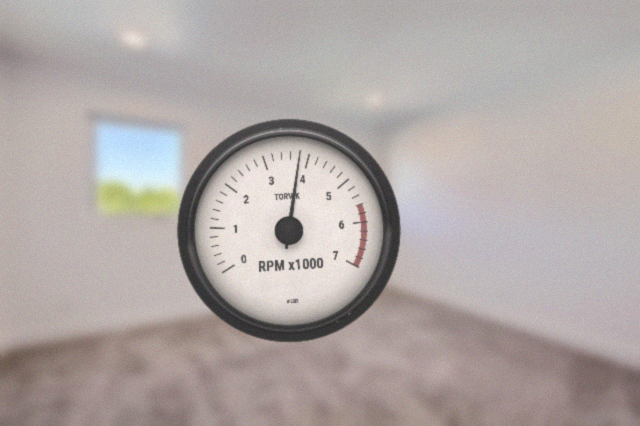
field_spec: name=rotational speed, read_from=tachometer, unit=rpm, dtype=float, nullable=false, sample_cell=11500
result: 3800
